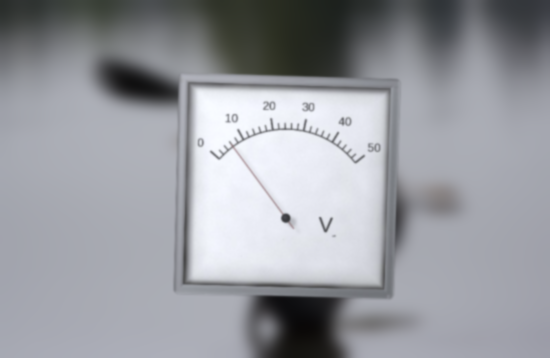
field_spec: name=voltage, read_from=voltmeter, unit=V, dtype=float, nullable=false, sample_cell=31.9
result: 6
